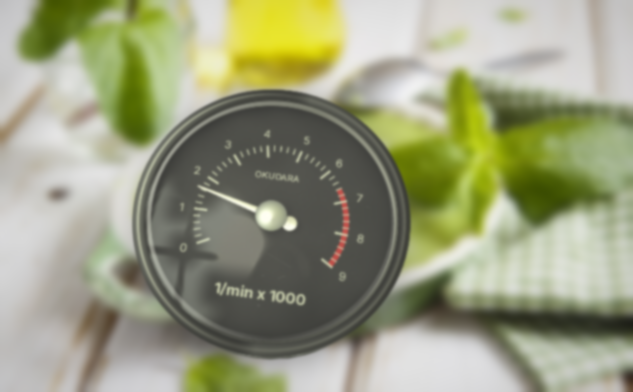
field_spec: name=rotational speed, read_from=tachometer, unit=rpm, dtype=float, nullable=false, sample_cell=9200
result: 1600
